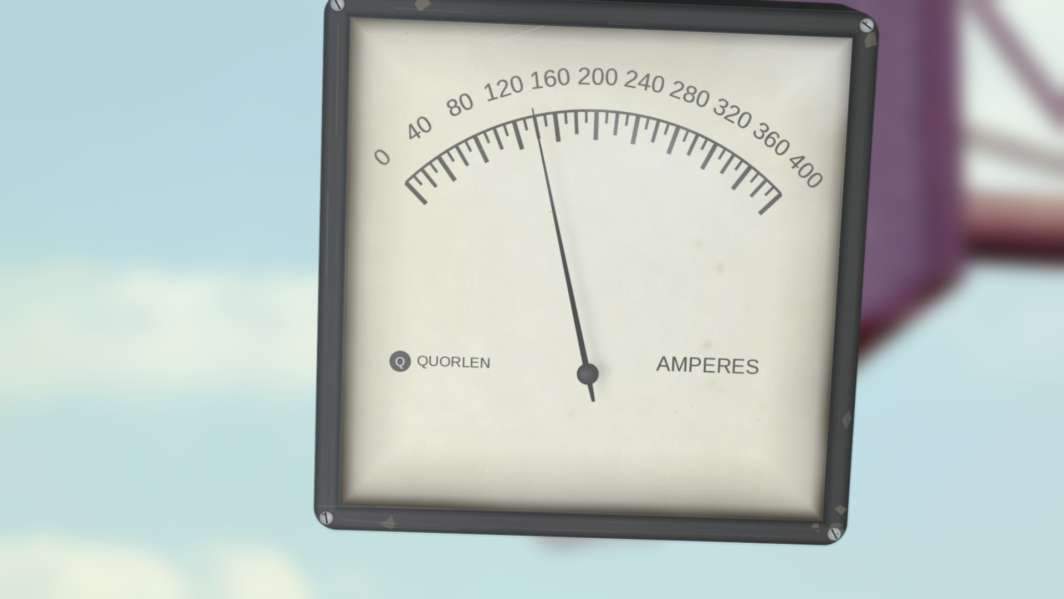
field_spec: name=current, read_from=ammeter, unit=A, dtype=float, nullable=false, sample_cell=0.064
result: 140
